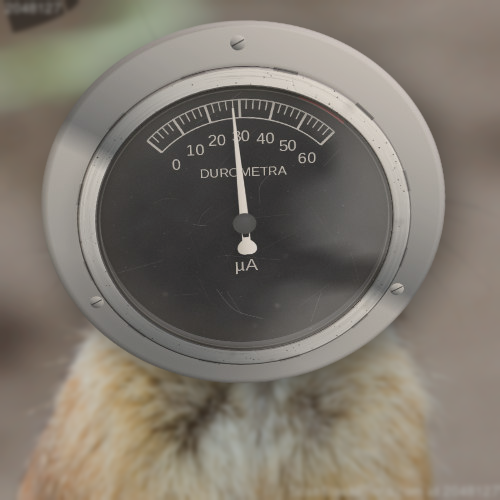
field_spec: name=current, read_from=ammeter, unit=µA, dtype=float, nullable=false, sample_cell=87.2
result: 28
